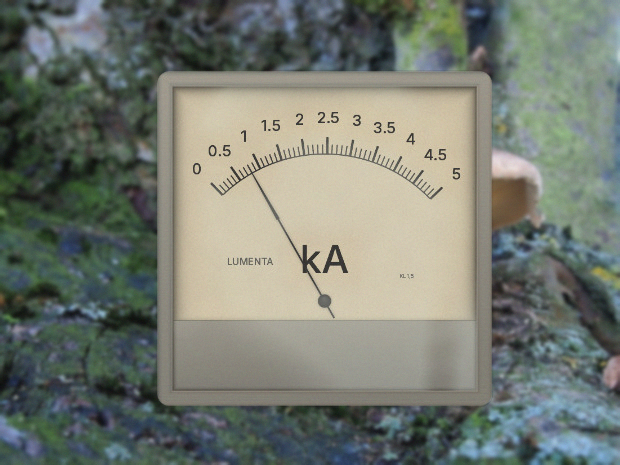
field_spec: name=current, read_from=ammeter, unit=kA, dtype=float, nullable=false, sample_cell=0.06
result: 0.8
